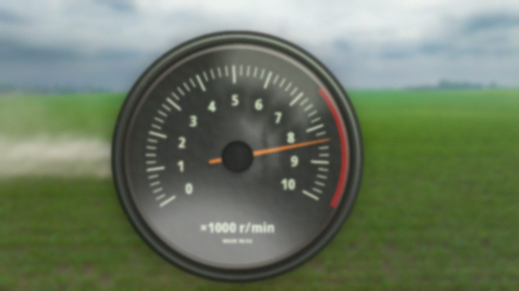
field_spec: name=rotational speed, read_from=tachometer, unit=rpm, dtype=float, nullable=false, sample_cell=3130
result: 8400
